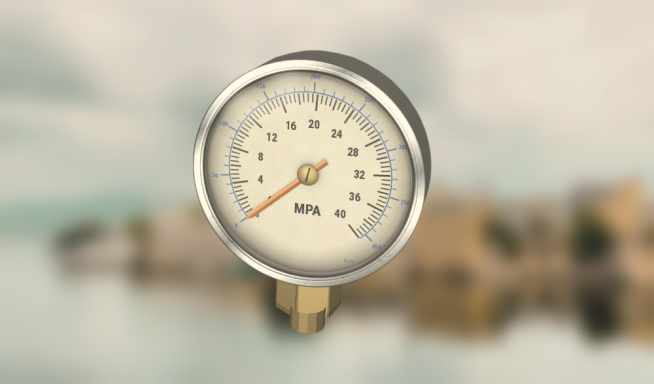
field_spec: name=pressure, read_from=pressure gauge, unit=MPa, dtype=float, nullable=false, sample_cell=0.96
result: 0
